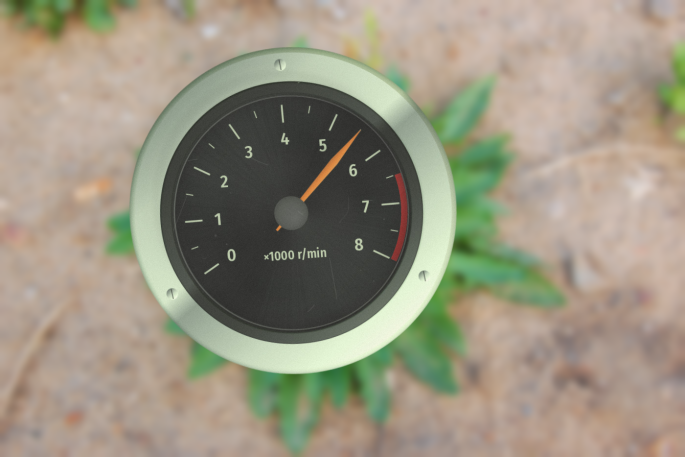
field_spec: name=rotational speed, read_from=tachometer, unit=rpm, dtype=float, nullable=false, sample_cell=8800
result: 5500
